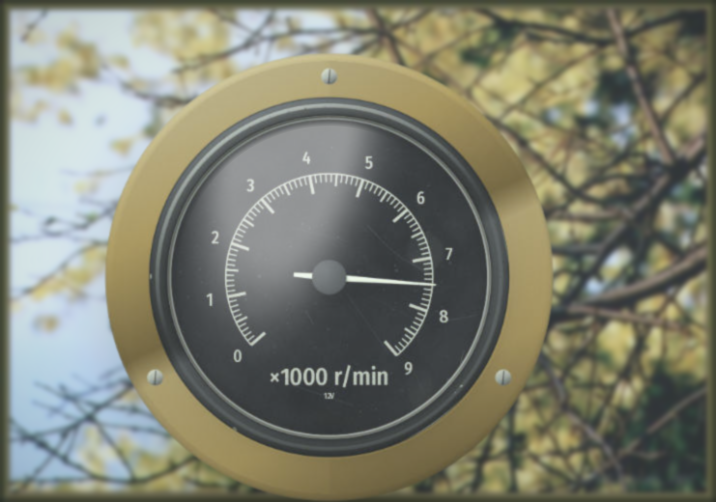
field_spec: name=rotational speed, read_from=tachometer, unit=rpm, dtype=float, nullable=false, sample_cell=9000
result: 7500
